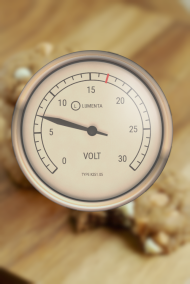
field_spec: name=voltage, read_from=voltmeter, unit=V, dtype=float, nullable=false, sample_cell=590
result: 7
